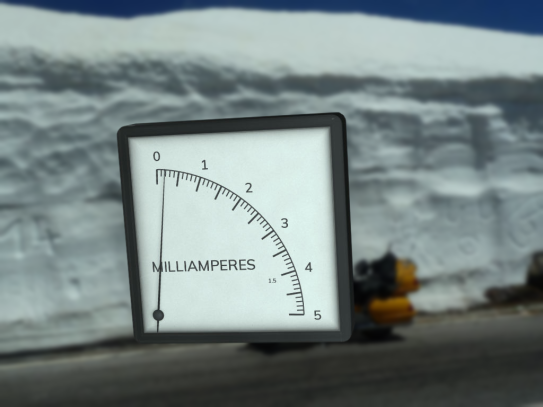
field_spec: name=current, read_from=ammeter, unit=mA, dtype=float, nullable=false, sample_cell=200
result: 0.2
